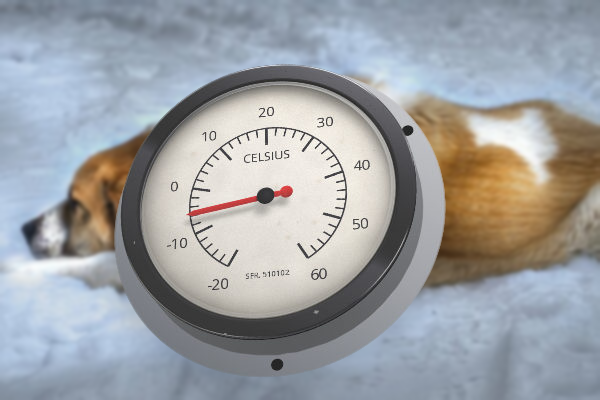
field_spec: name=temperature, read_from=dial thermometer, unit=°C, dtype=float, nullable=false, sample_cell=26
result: -6
